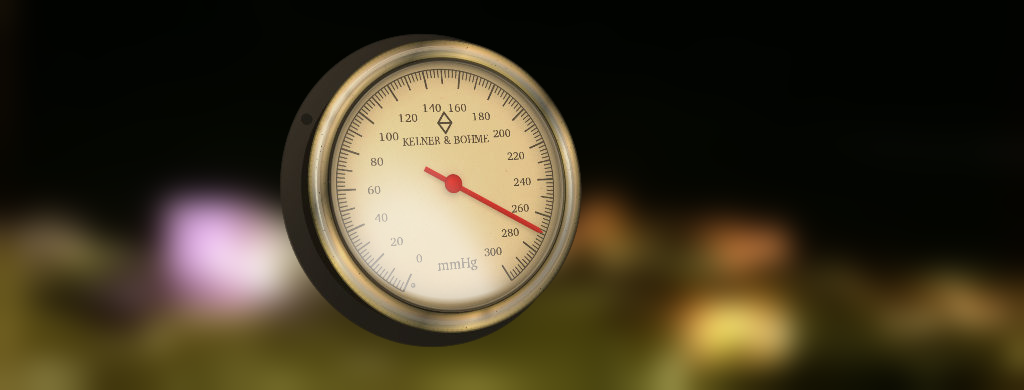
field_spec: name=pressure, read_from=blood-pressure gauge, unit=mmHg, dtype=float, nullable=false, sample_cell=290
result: 270
